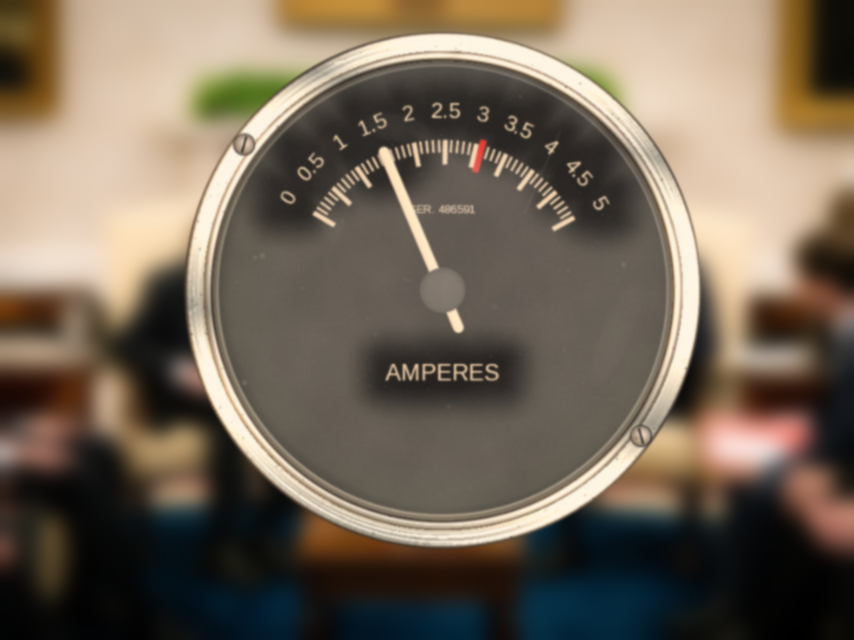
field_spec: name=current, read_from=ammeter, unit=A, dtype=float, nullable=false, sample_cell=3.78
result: 1.5
